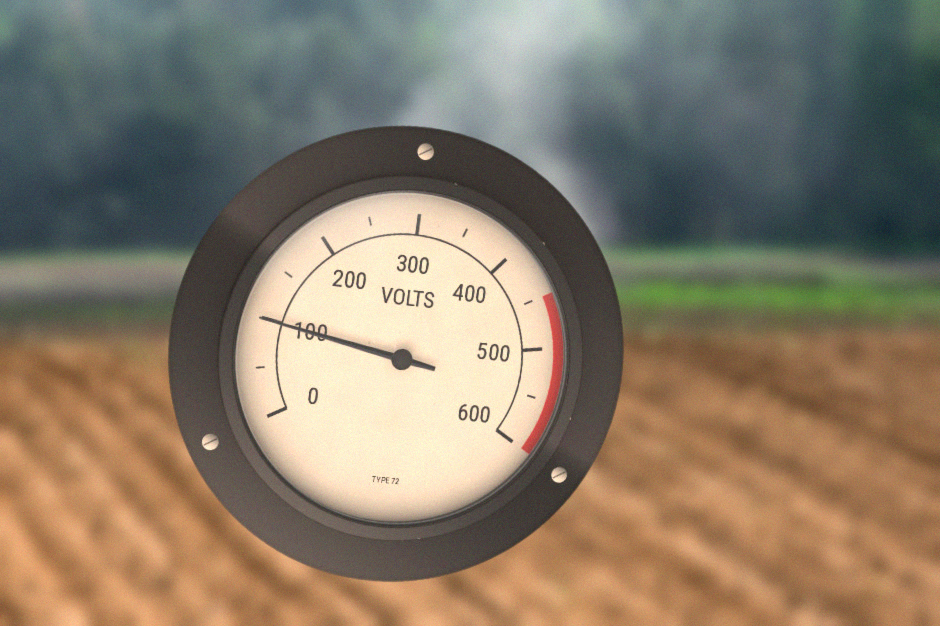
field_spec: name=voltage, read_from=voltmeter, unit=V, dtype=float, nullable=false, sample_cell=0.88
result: 100
